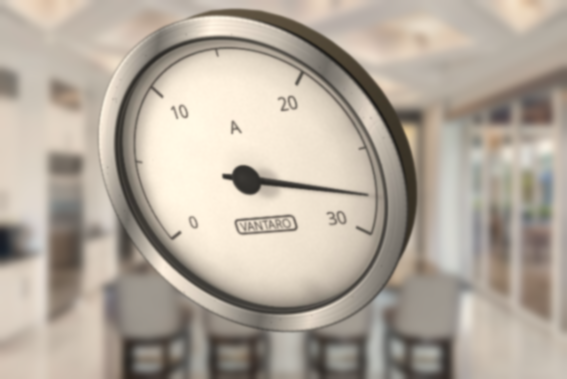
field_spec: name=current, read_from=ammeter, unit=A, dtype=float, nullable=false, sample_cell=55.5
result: 27.5
